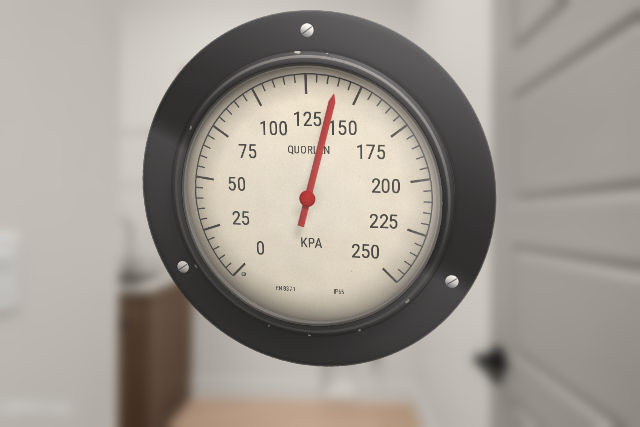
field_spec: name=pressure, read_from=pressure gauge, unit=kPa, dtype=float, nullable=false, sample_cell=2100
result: 140
